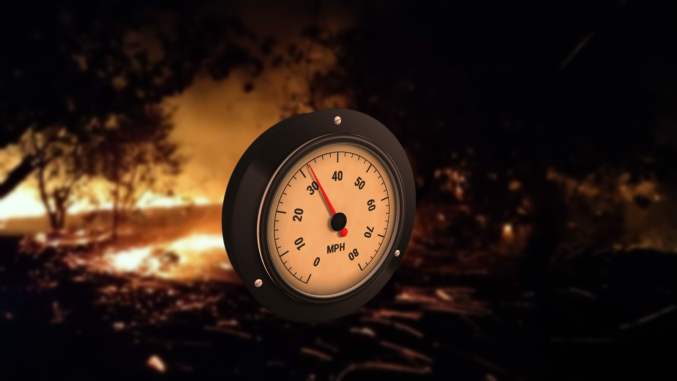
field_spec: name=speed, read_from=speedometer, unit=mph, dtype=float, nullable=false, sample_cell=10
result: 32
